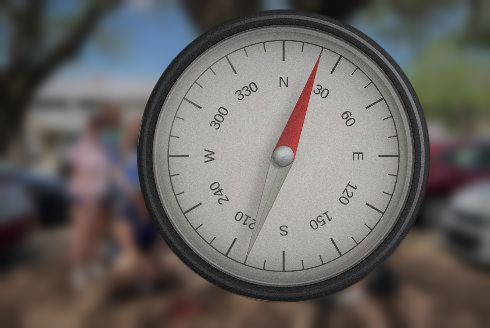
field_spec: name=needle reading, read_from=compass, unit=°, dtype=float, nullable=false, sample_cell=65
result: 20
